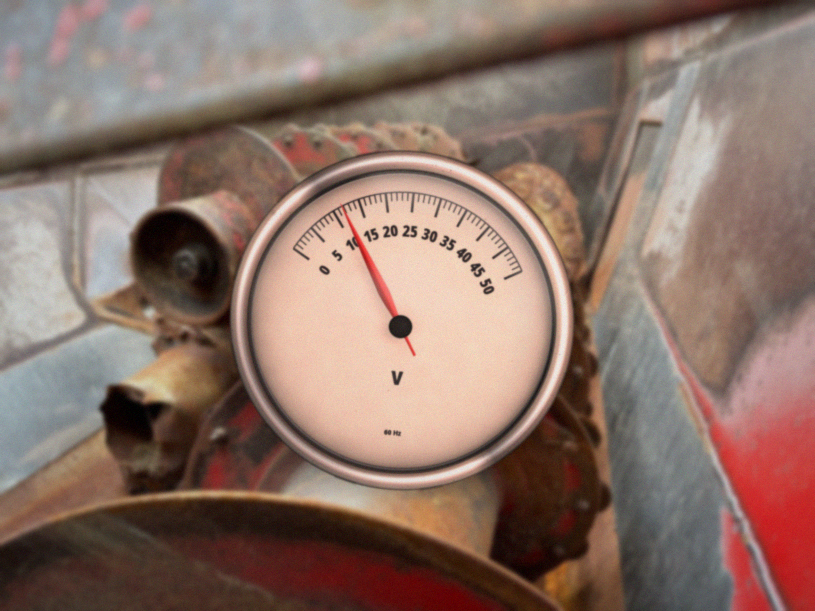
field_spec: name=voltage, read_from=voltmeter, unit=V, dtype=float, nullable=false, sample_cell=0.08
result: 12
